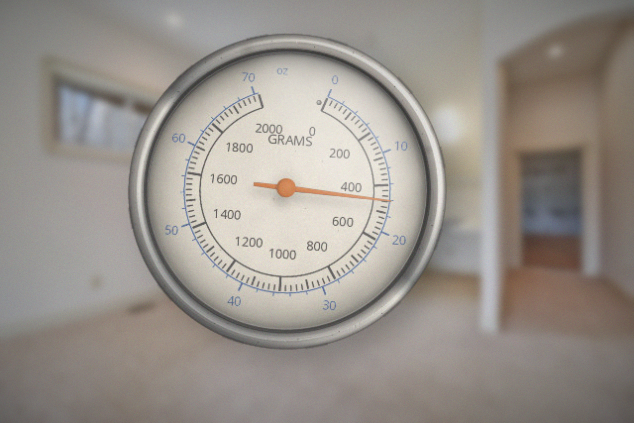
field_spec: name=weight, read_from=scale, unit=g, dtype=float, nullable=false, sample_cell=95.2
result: 460
